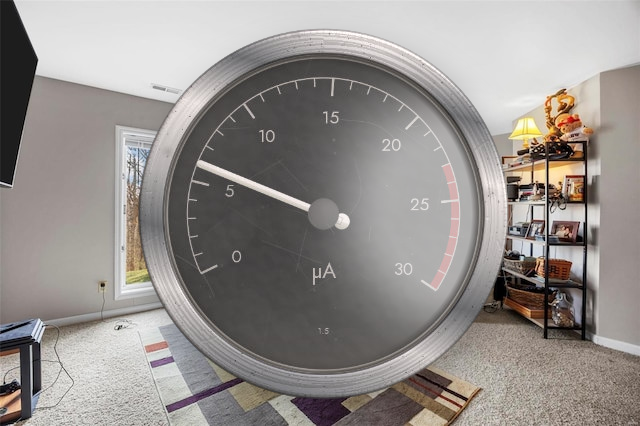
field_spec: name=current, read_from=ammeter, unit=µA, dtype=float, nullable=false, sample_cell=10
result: 6
